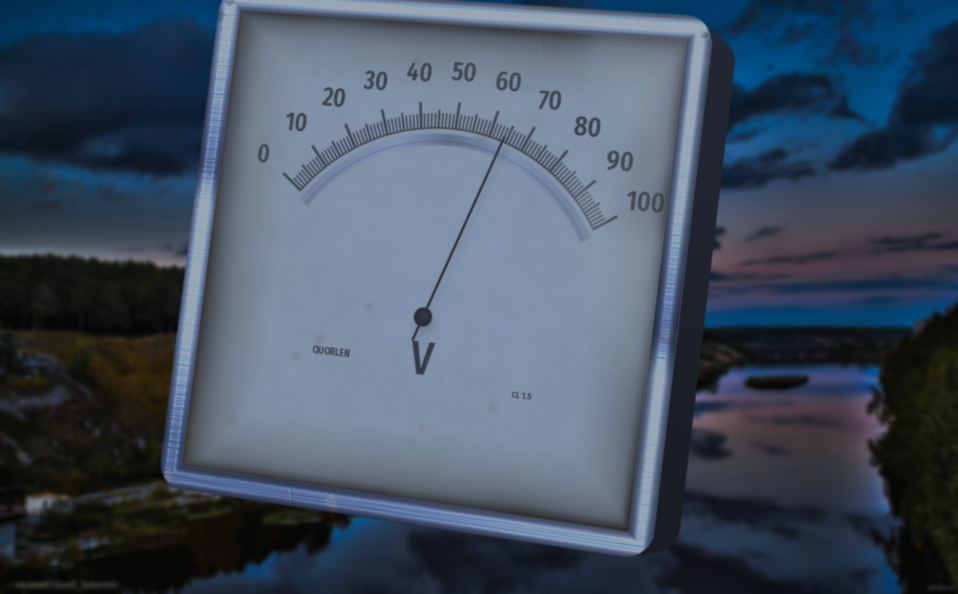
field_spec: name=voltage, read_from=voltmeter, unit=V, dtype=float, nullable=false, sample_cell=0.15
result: 65
